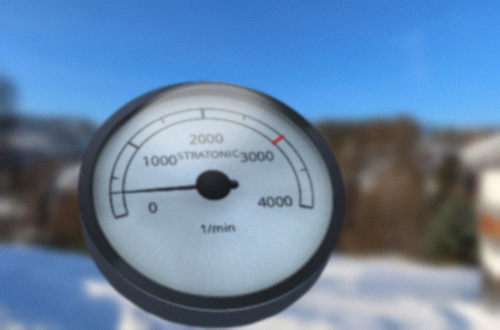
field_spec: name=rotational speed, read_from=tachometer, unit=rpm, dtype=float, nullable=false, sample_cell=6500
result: 250
